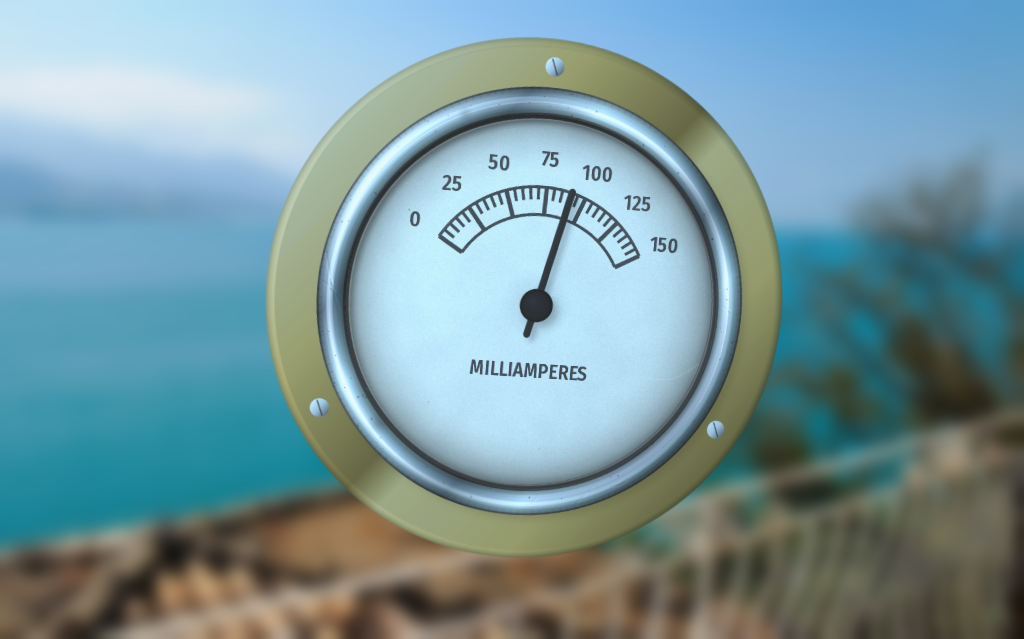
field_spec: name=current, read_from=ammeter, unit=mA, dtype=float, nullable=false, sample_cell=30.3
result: 90
